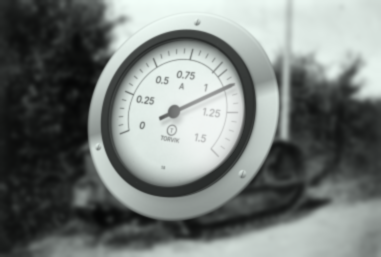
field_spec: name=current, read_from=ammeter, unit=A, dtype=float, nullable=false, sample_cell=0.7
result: 1.1
